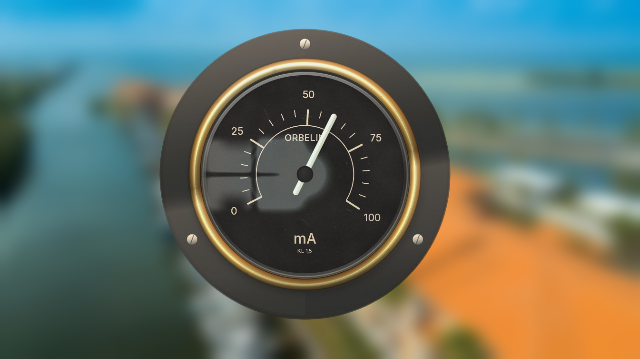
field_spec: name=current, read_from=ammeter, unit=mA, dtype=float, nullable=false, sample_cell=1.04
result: 60
